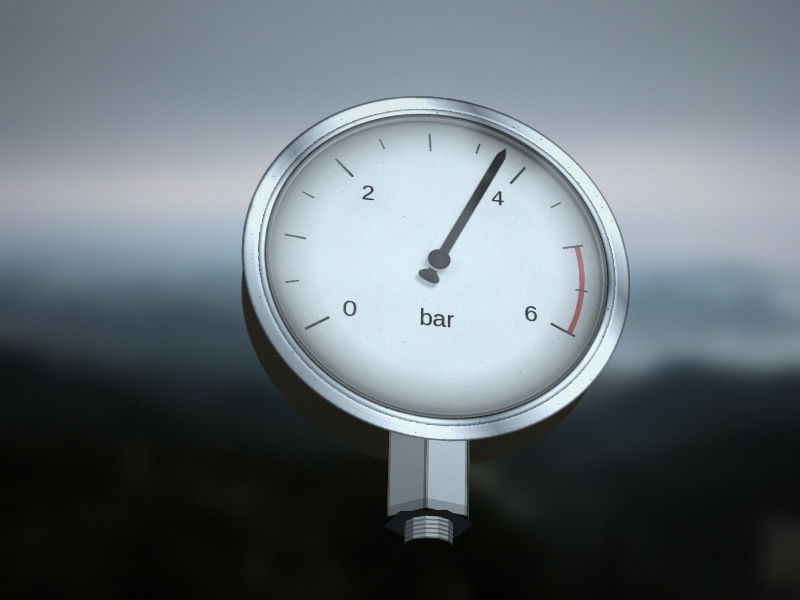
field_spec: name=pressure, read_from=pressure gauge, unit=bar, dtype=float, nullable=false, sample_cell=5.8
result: 3.75
